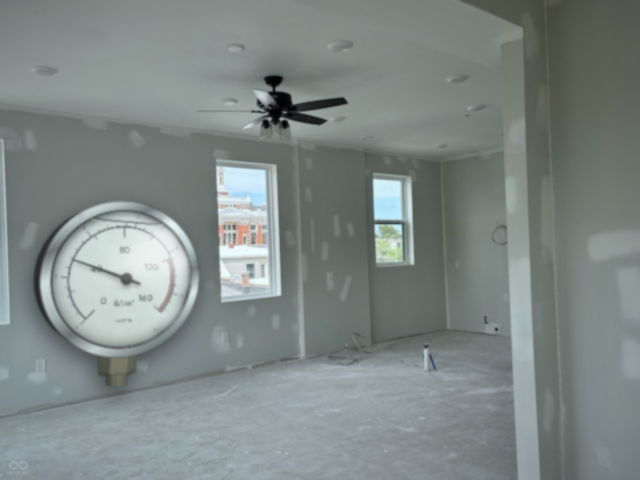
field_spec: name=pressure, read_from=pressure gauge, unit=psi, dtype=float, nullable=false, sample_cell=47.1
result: 40
